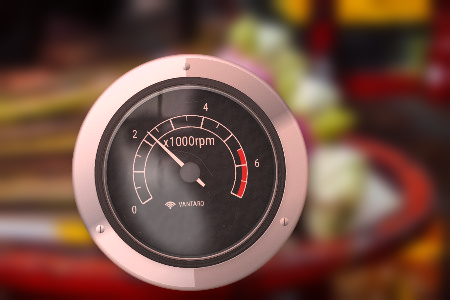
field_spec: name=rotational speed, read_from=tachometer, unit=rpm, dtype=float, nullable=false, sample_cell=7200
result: 2250
